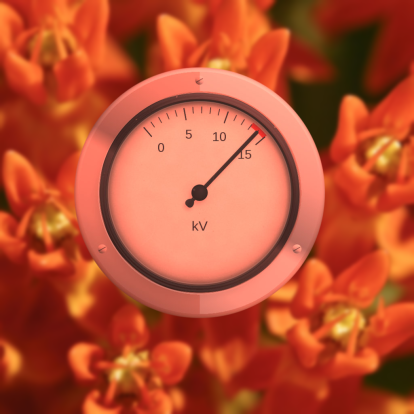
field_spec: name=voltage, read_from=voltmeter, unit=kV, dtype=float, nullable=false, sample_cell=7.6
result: 14
